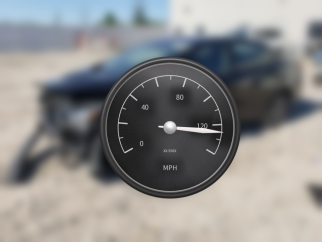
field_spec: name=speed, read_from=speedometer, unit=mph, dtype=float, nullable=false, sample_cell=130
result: 125
